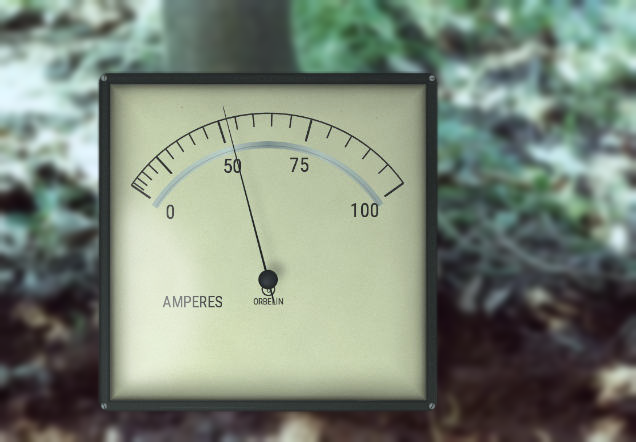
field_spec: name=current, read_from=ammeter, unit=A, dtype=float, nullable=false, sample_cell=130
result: 52.5
